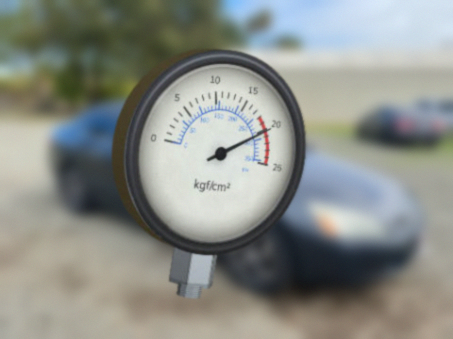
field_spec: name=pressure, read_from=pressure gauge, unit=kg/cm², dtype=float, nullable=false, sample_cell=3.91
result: 20
